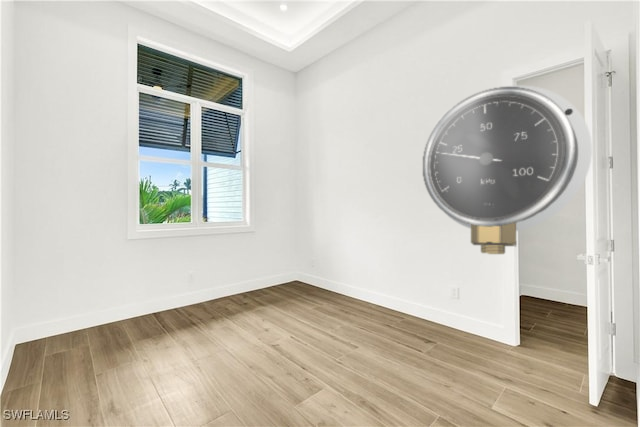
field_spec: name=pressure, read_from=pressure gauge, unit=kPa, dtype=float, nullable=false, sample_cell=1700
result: 20
